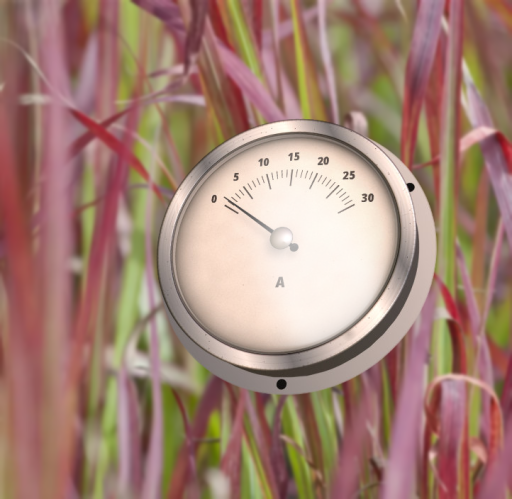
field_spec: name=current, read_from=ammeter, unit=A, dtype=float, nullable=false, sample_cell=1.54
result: 1
